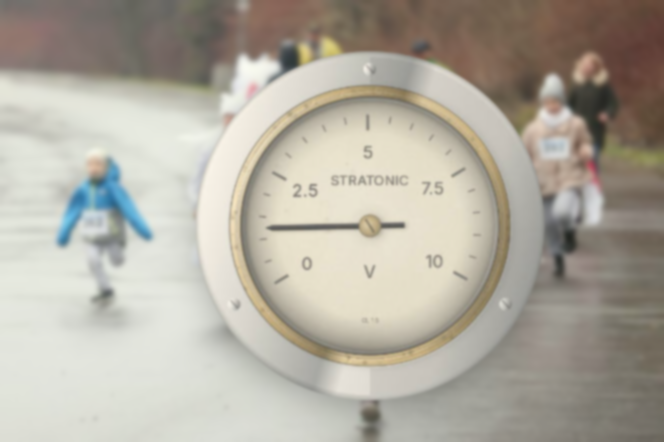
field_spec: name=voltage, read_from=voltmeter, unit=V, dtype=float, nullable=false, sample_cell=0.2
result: 1.25
